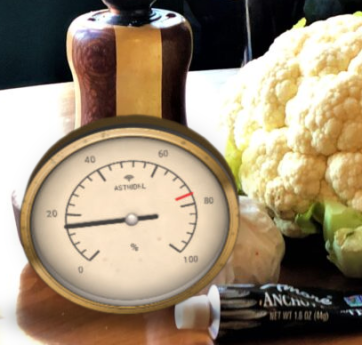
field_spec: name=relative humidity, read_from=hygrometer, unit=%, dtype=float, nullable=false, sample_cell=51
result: 16
